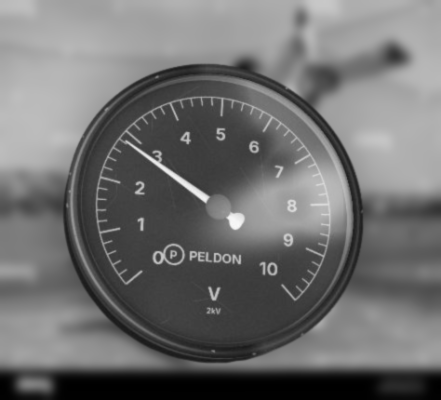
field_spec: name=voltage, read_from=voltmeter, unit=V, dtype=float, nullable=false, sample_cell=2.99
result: 2.8
